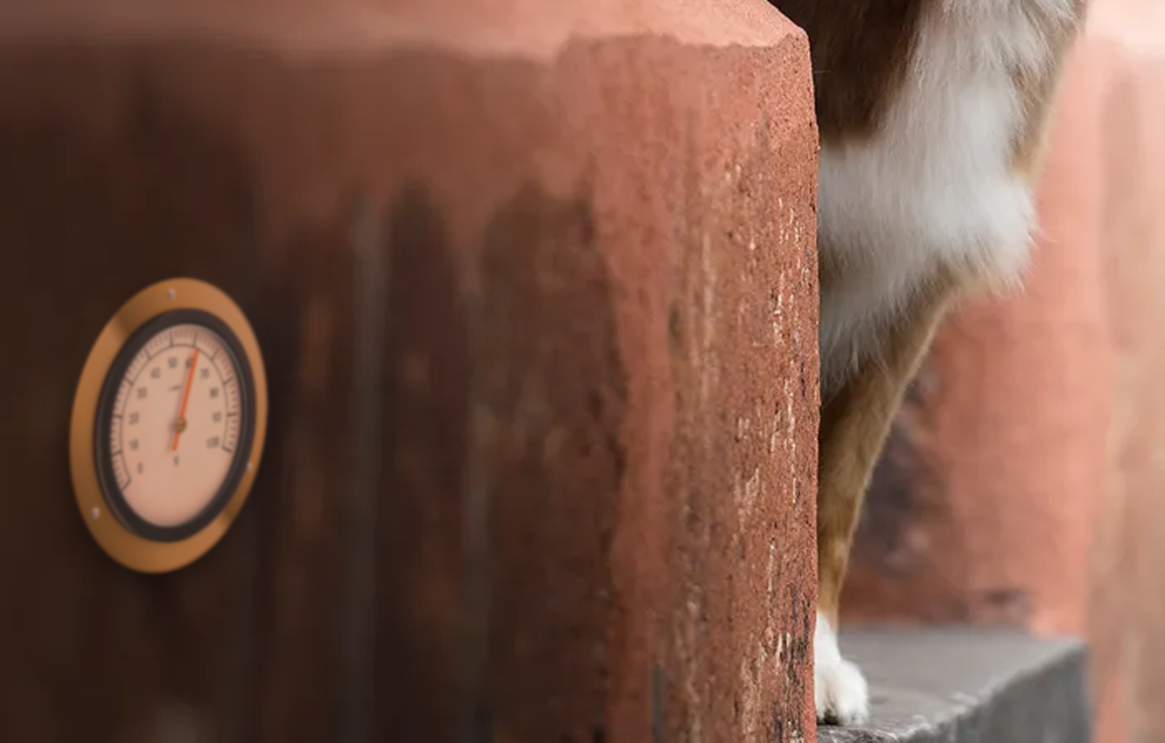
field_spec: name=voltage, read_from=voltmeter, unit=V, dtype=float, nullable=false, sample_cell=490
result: 60
